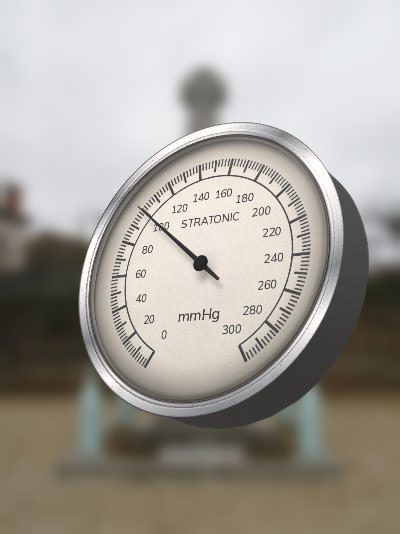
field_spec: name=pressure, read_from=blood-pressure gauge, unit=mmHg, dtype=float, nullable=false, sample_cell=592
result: 100
